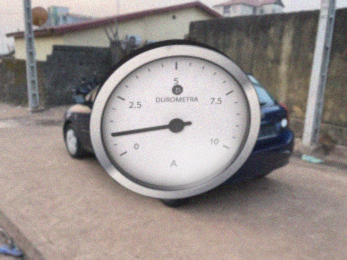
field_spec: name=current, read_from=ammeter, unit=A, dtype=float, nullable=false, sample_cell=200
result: 1
